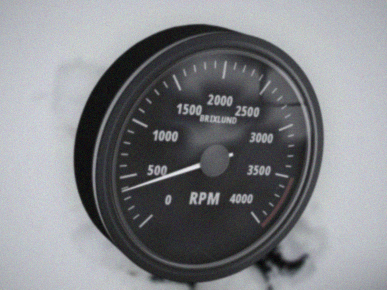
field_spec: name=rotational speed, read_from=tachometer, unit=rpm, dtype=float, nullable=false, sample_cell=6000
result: 400
